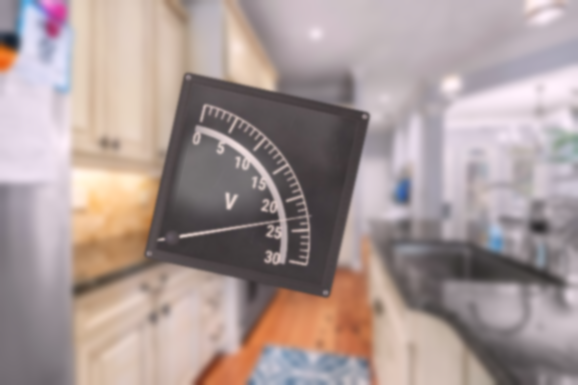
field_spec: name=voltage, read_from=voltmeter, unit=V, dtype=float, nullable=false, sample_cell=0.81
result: 23
